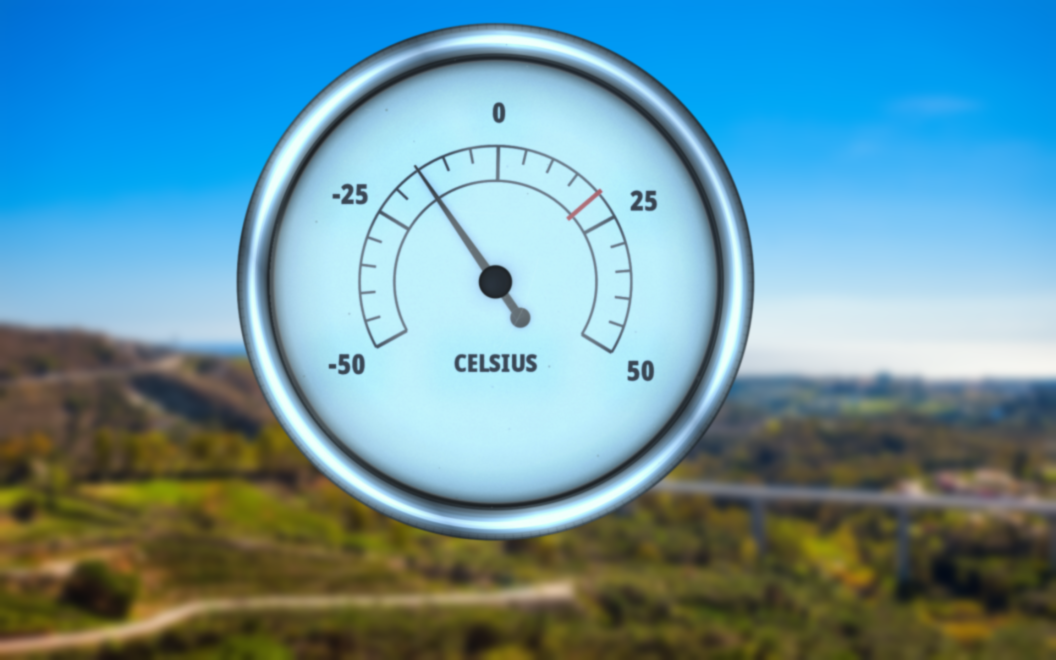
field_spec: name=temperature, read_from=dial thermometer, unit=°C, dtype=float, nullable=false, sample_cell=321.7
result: -15
